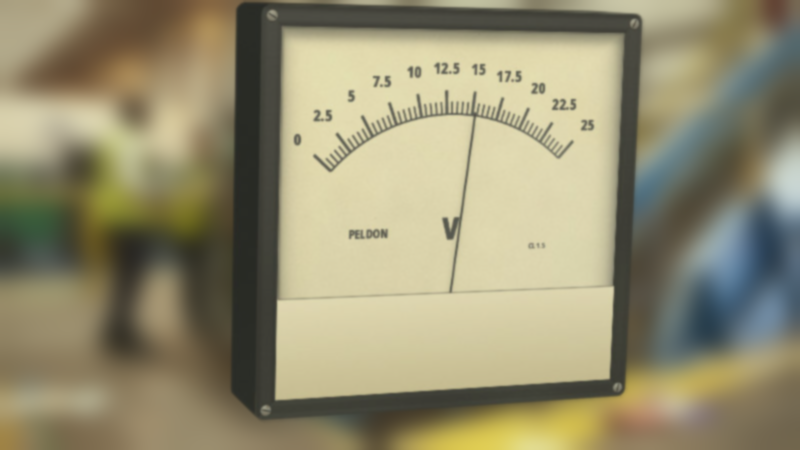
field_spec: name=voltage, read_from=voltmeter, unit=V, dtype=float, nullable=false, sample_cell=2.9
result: 15
